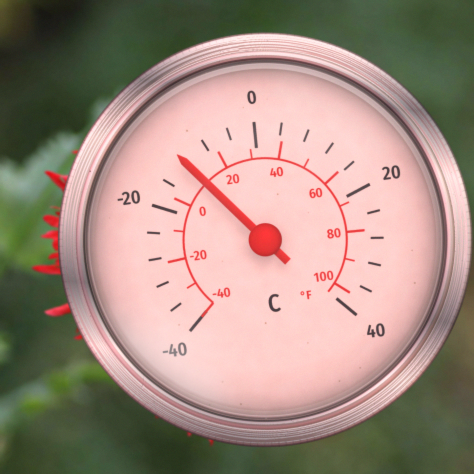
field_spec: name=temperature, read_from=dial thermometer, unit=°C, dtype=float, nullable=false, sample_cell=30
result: -12
